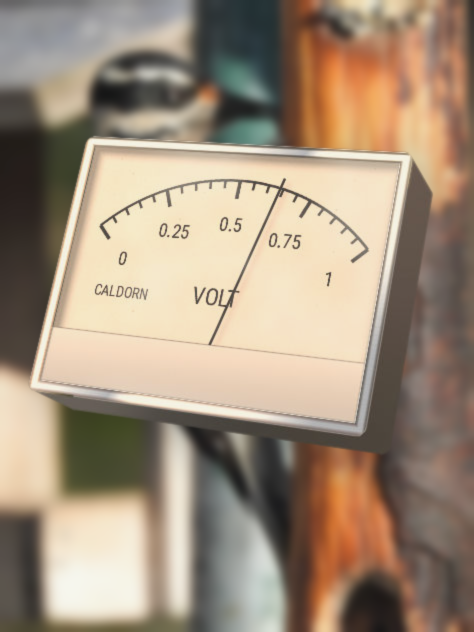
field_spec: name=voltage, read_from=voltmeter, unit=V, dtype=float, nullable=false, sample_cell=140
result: 0.65
